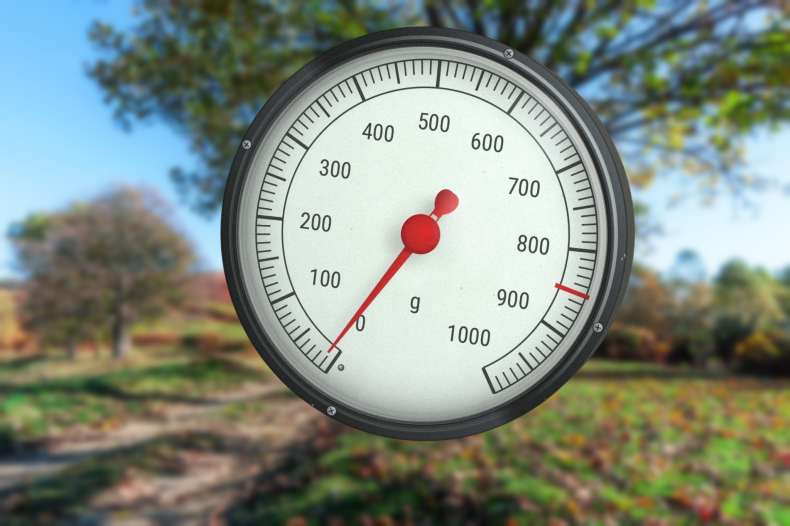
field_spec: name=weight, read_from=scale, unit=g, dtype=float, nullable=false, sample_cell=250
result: 10
